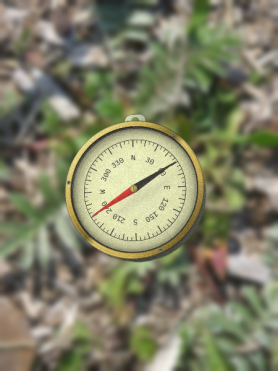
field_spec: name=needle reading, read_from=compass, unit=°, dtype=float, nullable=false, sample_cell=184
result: 240
